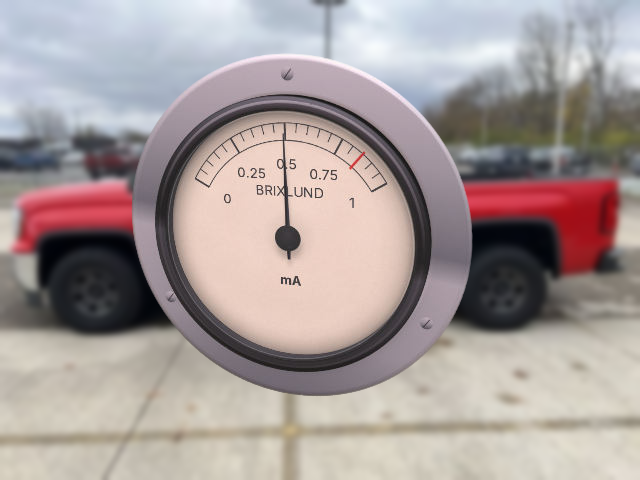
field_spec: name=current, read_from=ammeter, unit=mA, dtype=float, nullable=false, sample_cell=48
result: 0.5
